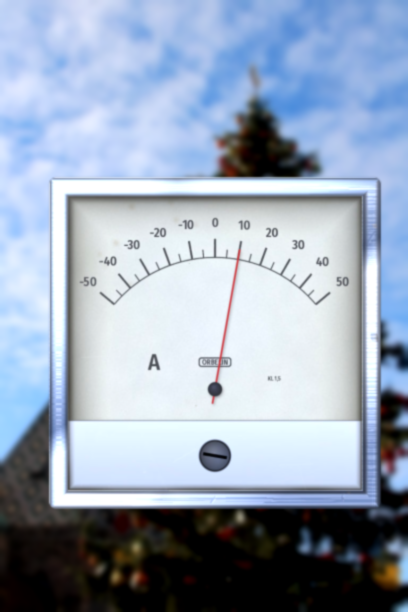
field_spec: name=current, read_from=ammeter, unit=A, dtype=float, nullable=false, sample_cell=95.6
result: 10
